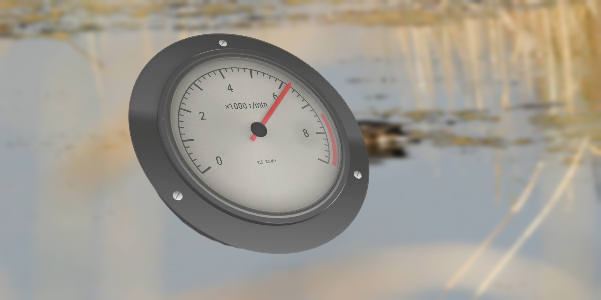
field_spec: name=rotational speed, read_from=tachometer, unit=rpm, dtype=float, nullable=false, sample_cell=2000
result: 6200
